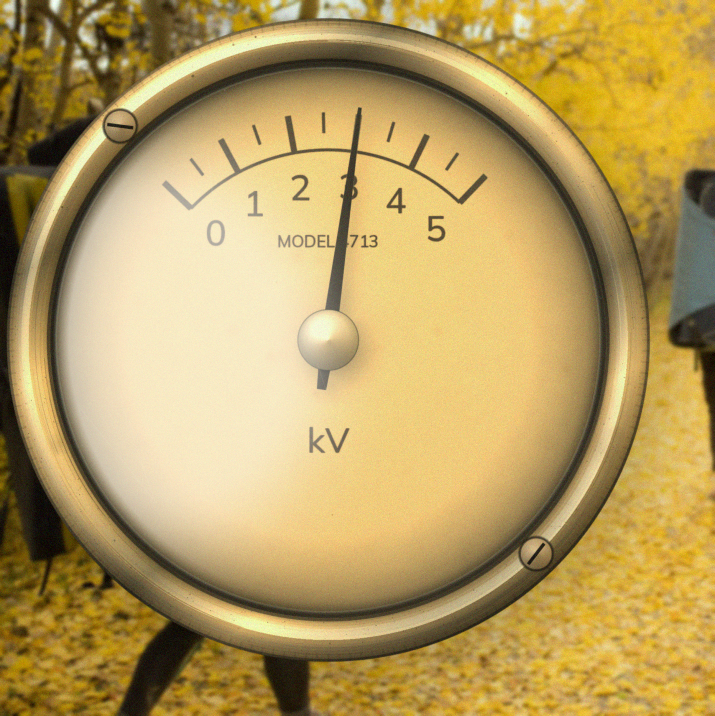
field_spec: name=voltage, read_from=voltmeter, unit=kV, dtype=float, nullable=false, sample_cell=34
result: 3
